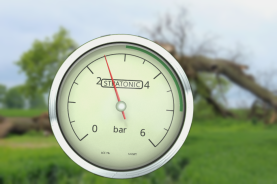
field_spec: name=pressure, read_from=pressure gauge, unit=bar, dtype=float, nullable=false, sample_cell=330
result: 2.5
